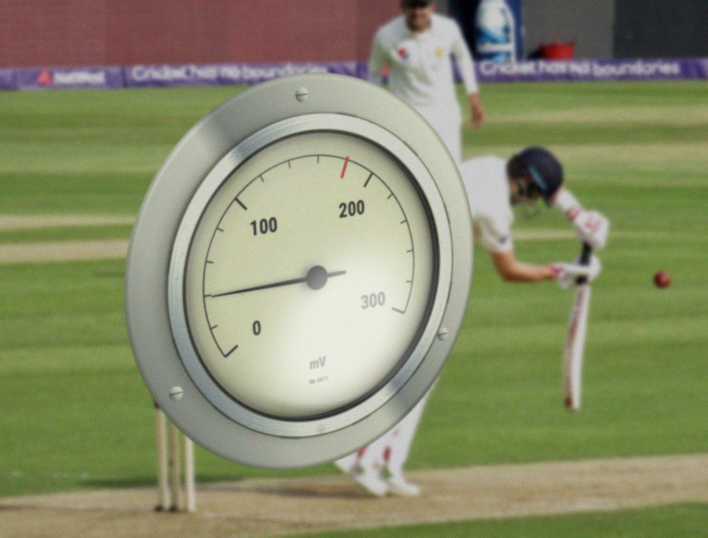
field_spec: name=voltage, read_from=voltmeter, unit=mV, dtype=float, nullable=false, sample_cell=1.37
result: 40
